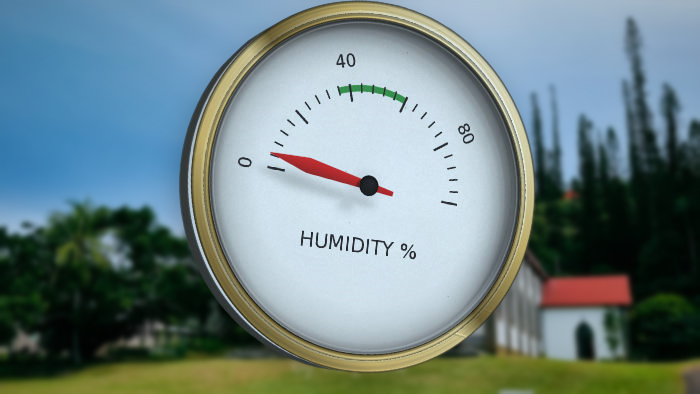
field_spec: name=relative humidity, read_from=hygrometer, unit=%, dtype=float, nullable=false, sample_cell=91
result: 4
